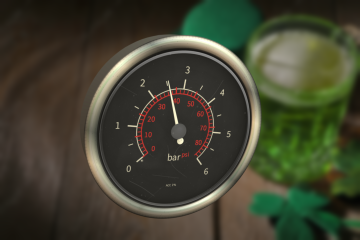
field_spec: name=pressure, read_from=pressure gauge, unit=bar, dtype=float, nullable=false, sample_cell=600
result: 2.5
